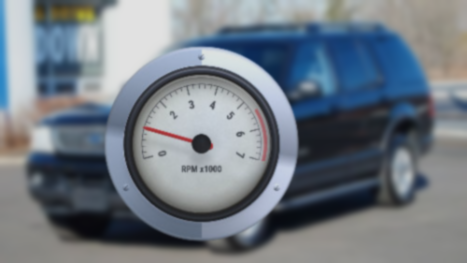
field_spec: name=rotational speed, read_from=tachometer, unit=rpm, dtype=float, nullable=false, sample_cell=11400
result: 1000
